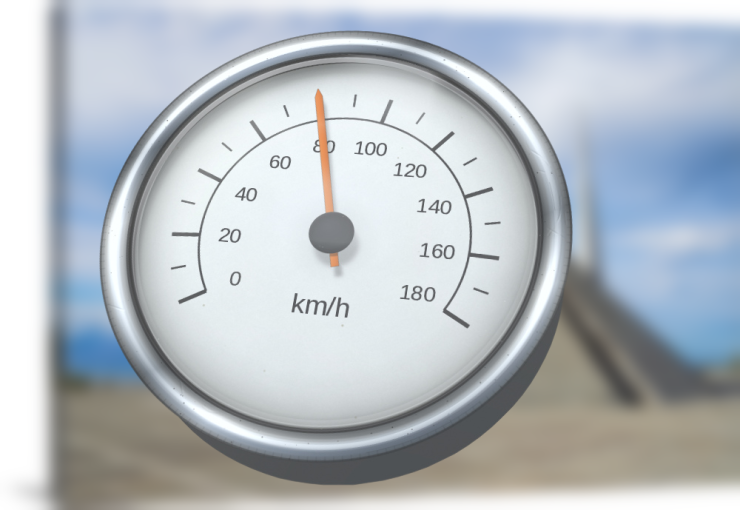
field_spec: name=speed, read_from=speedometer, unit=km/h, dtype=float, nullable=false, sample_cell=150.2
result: 80
